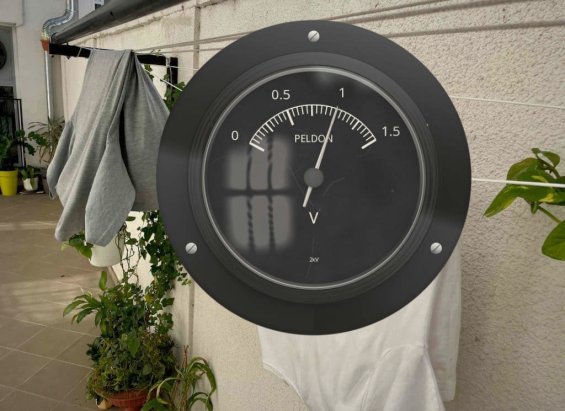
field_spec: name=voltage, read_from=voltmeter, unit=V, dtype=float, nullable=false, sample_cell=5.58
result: 1
